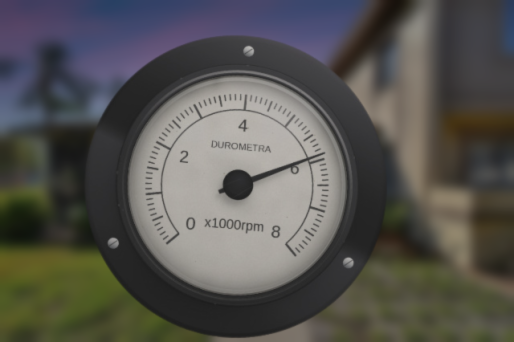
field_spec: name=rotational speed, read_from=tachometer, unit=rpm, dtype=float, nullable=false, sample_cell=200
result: 5900
